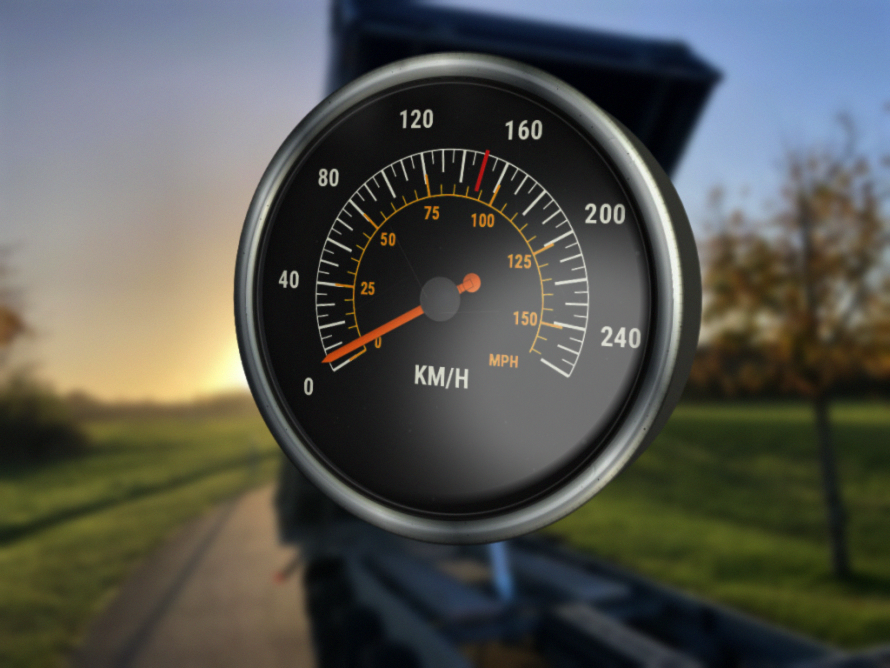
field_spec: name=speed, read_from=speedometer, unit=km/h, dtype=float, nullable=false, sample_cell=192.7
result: 5
